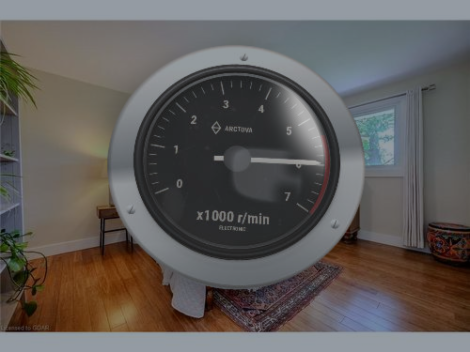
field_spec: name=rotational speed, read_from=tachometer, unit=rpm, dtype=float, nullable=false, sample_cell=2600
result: 6000
